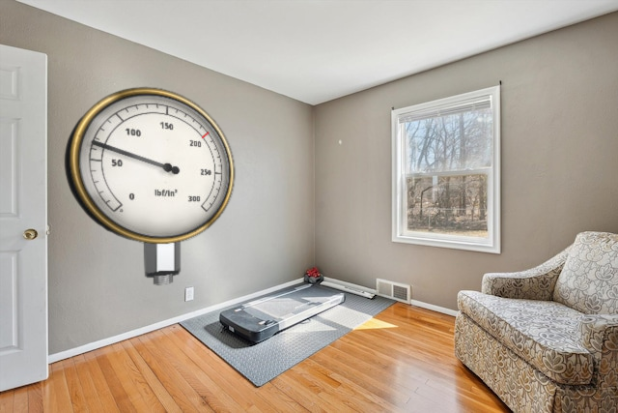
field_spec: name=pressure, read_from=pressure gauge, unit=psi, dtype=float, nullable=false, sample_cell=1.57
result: 65
